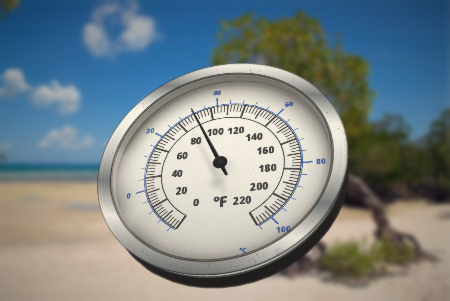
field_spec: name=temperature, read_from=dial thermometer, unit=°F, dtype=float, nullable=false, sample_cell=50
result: 90
